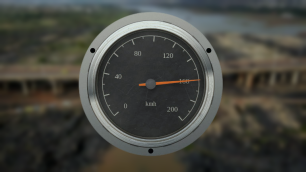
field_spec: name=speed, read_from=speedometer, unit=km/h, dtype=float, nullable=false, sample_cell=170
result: 160
